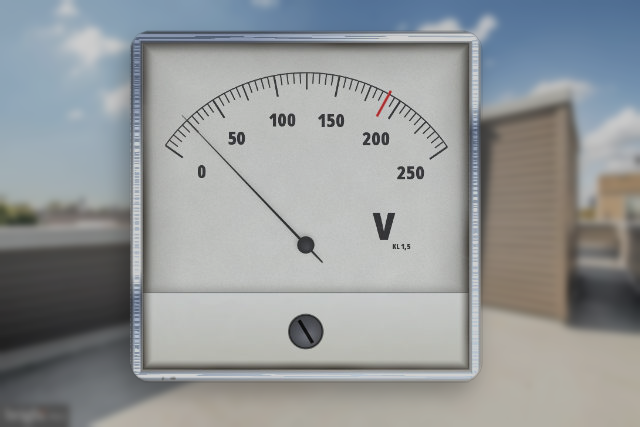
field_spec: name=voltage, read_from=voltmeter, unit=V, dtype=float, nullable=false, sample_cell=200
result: 25
